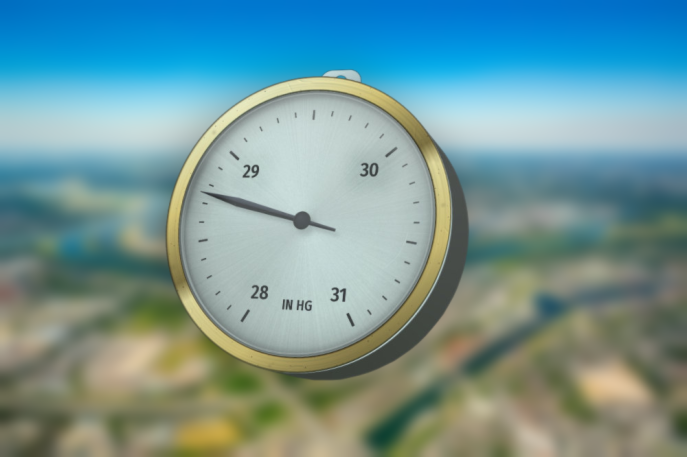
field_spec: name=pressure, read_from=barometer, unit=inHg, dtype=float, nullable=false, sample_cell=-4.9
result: 28.75
